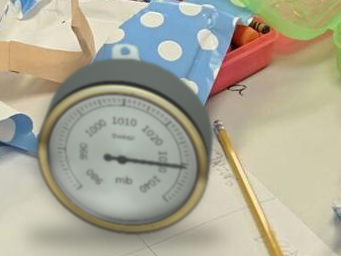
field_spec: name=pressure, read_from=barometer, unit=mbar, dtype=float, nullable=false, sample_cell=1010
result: 1030
